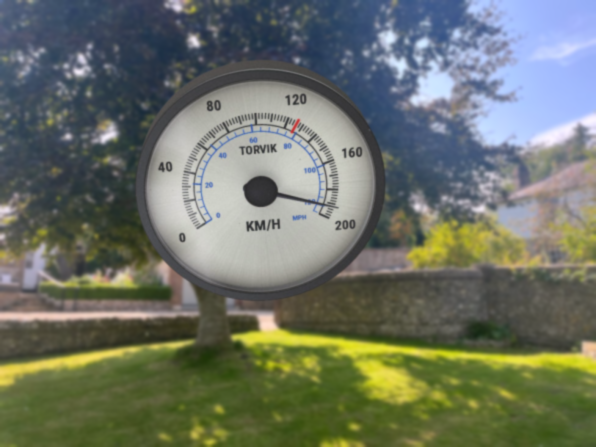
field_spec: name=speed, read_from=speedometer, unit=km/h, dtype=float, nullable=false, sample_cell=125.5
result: 190
